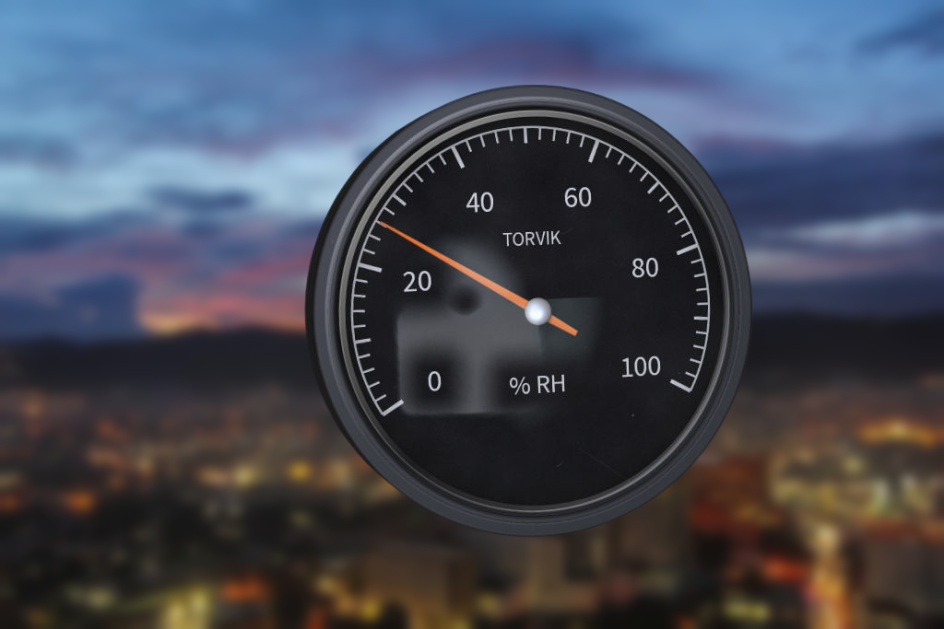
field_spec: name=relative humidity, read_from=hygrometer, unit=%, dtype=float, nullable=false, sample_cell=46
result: 26
